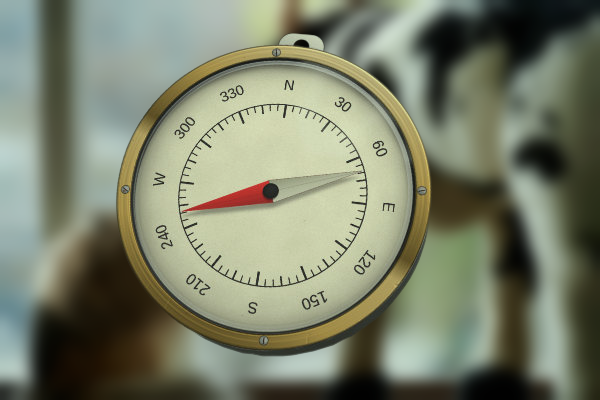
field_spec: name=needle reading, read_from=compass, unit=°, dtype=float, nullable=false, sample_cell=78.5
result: 250
